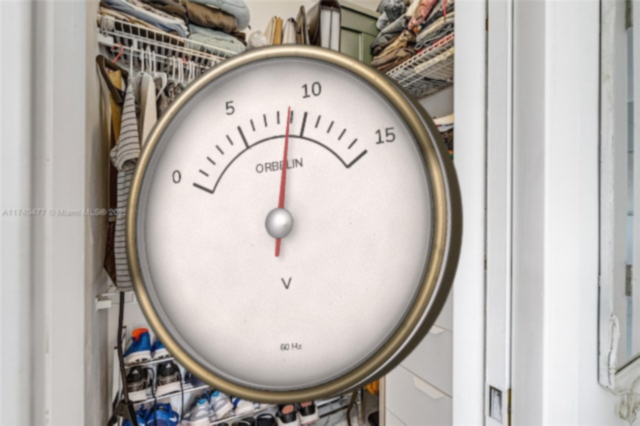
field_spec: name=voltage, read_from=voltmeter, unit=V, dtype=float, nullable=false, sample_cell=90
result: 9
